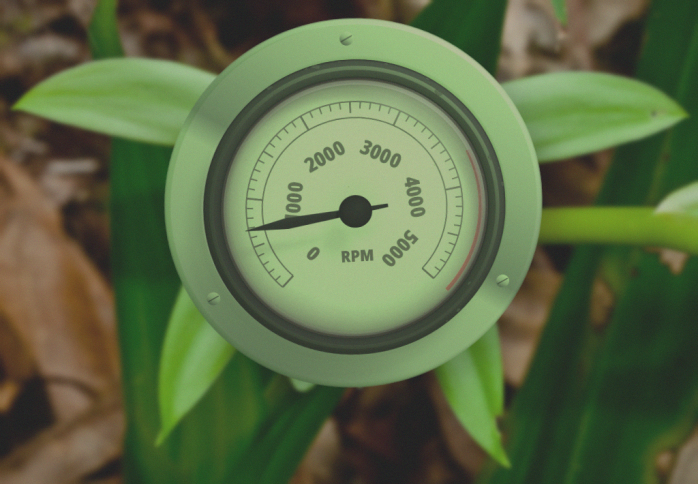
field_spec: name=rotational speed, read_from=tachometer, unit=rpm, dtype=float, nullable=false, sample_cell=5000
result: 700
